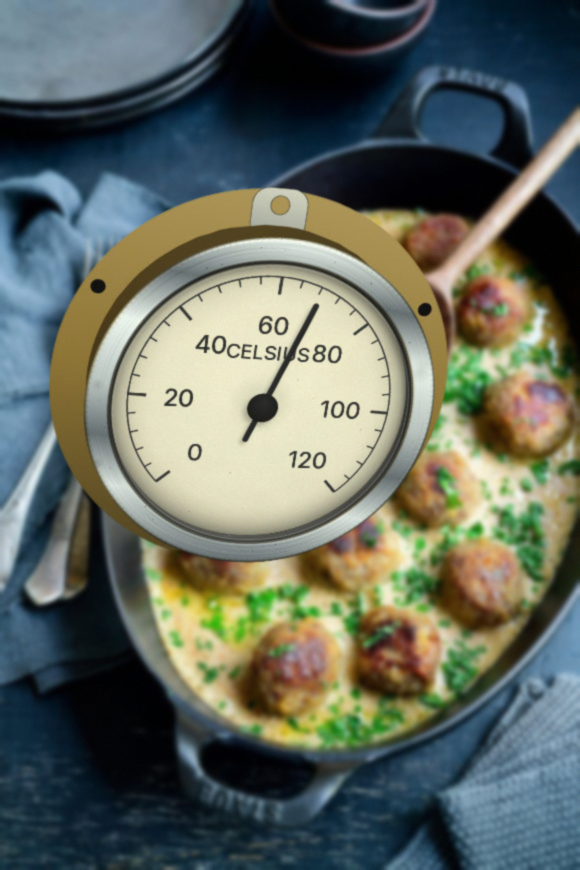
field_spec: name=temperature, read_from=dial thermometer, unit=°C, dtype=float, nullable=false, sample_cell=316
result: 68
